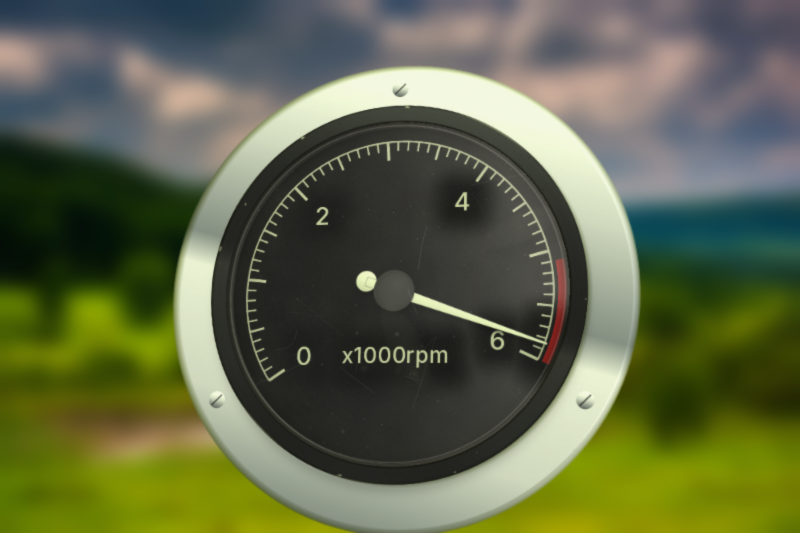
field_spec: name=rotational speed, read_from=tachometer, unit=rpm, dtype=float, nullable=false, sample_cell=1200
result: 5850
